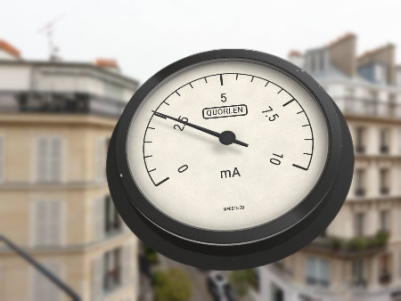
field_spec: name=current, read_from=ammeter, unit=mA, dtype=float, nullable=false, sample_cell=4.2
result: 2.5
